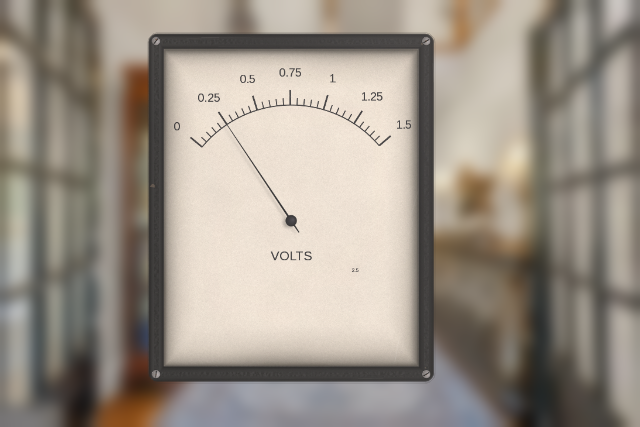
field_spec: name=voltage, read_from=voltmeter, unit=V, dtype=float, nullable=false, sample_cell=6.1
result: 0.25
